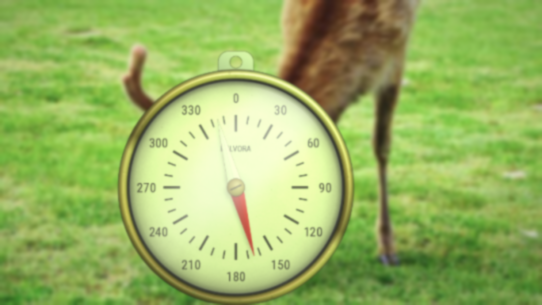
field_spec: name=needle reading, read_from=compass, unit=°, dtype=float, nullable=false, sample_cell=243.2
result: 165
